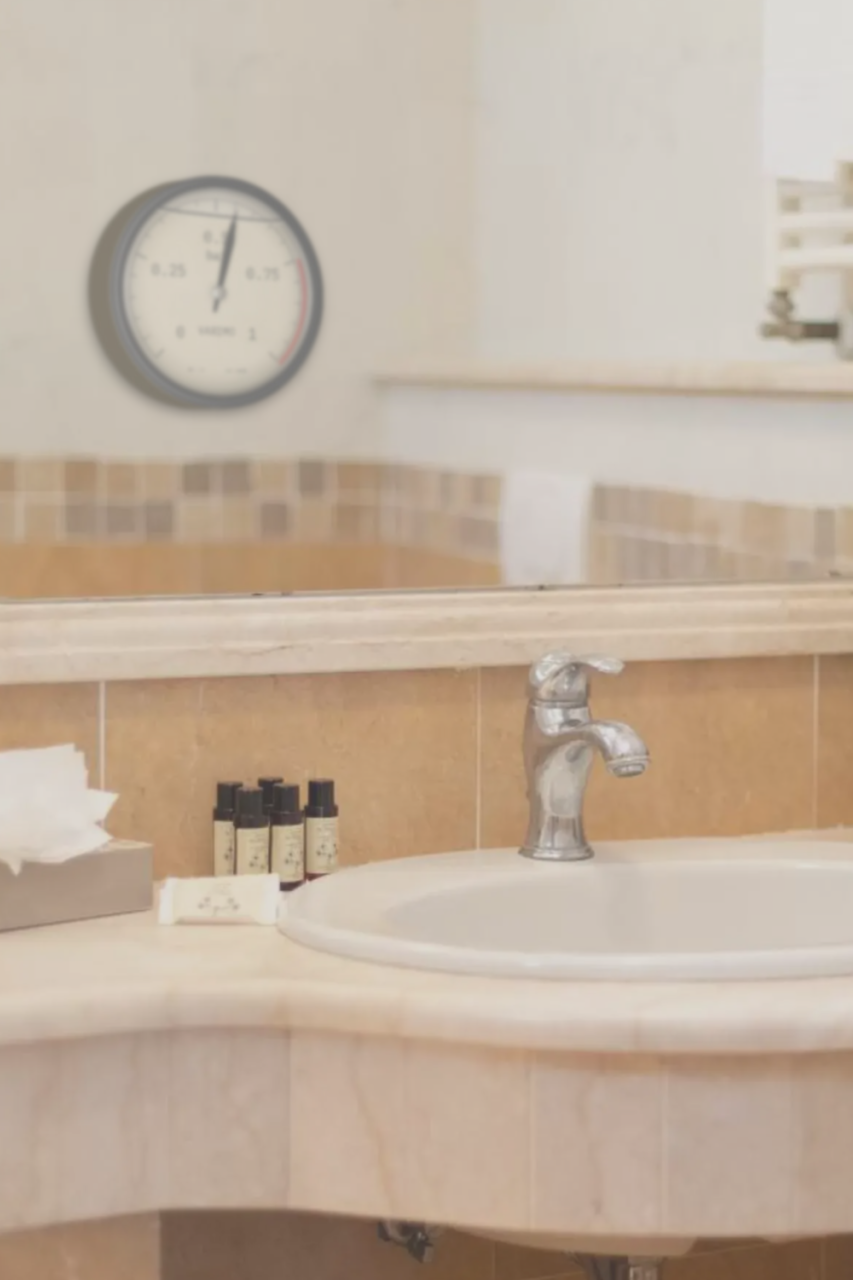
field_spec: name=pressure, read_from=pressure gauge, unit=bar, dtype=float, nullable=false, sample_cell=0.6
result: 0.55
